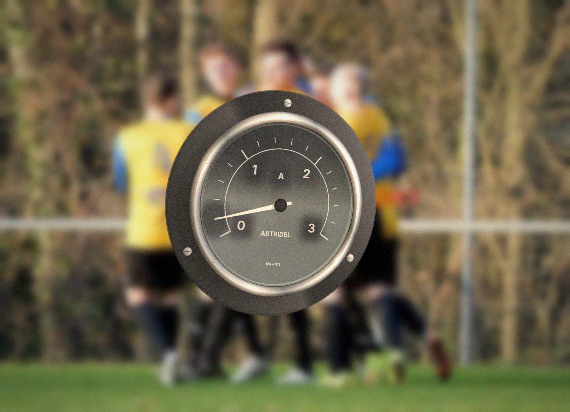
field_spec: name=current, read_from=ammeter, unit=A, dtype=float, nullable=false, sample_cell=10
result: 0.2
